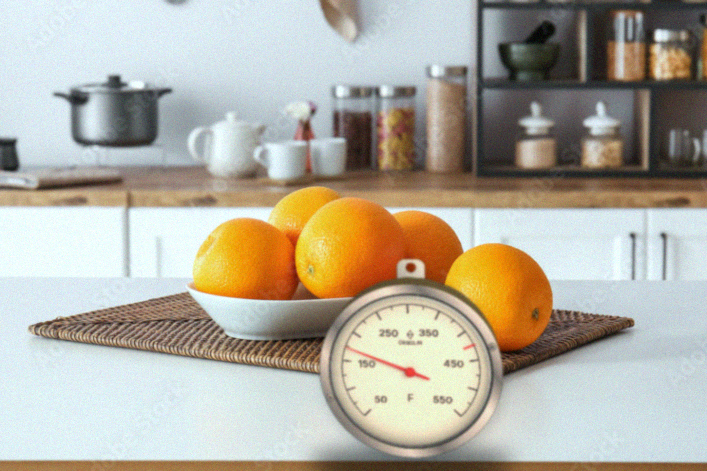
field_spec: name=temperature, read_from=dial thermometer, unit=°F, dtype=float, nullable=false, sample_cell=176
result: 175
